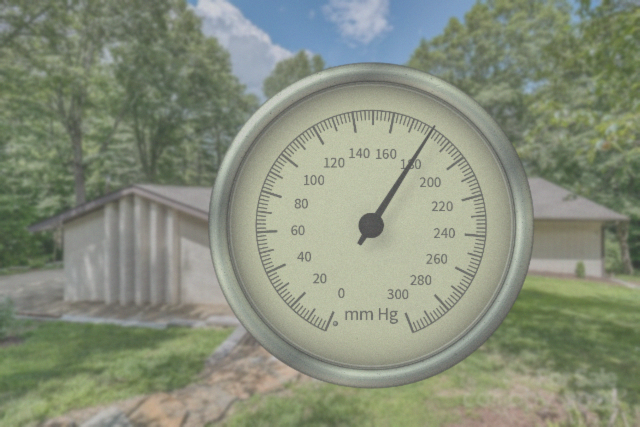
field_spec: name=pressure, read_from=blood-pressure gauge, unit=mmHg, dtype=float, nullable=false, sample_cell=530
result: 180
